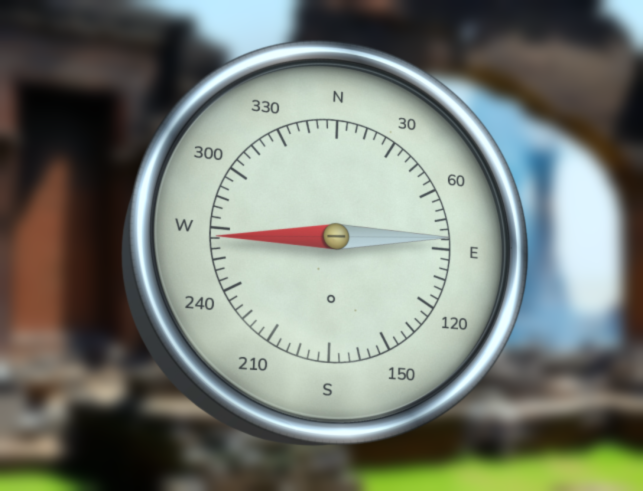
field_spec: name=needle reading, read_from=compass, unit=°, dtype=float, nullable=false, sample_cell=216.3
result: 265
